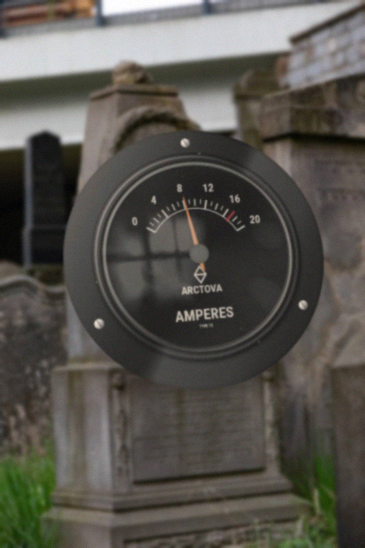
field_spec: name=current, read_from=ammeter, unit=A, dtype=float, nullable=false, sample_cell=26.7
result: 8
